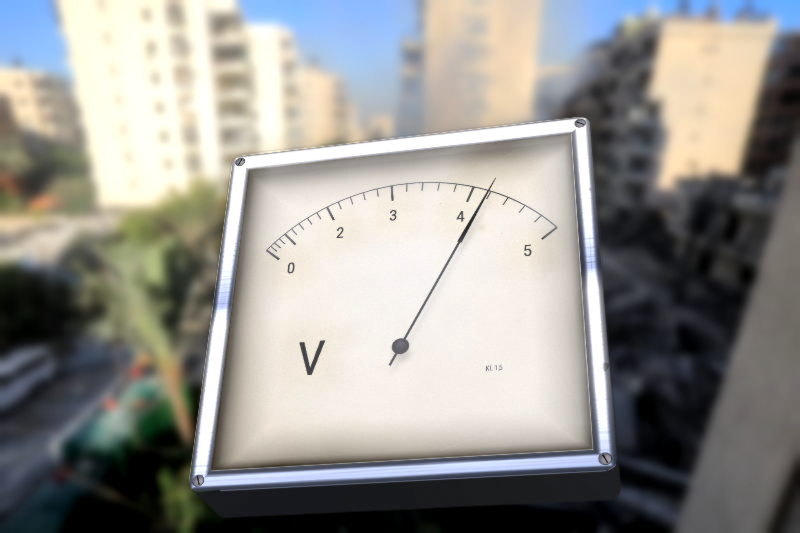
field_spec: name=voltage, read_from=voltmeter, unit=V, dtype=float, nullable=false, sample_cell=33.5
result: 4.2
